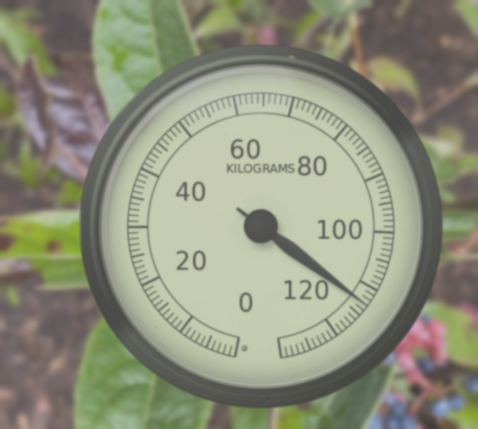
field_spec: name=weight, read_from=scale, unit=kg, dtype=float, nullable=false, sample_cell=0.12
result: 113
